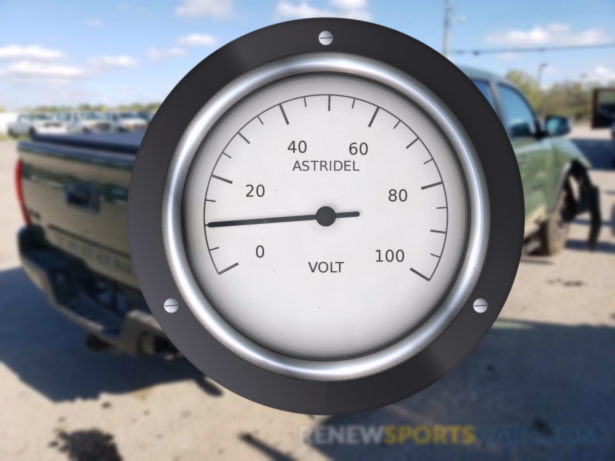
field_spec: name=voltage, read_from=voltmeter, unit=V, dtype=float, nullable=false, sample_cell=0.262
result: 10
